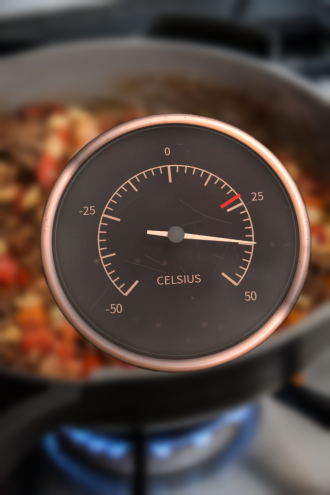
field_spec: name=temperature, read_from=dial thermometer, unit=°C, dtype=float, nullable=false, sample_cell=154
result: 37.5
